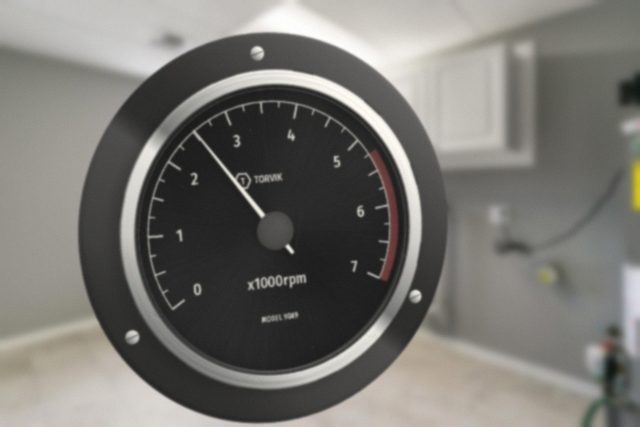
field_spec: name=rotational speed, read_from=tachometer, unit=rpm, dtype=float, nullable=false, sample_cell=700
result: 2500
